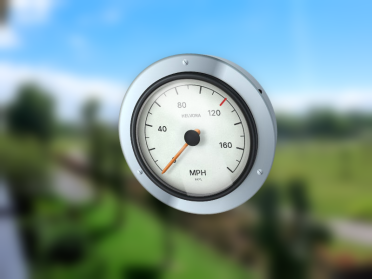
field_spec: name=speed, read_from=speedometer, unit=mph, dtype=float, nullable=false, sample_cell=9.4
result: 0
